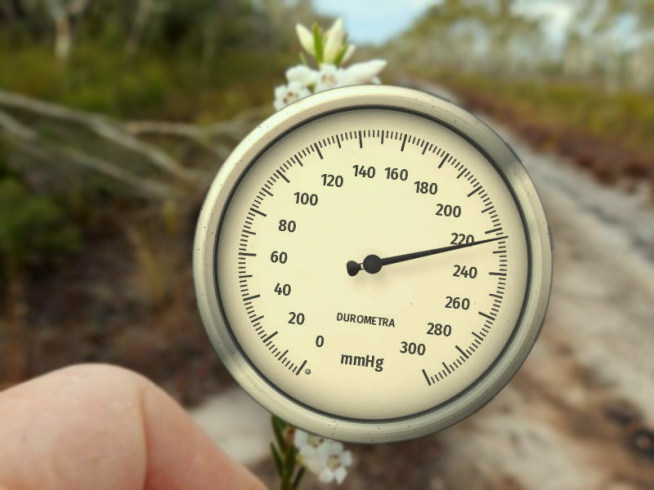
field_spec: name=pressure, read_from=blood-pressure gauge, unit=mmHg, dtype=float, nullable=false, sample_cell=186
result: 224
